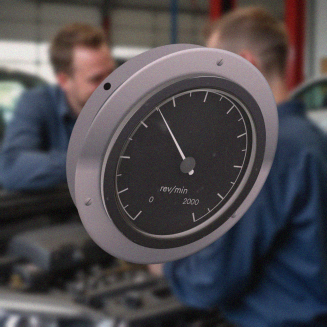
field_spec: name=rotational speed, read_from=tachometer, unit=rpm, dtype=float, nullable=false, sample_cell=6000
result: 700
